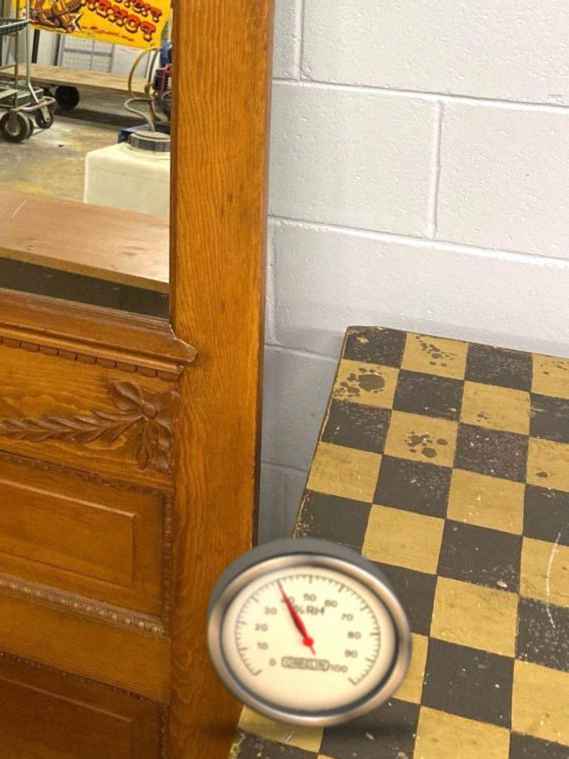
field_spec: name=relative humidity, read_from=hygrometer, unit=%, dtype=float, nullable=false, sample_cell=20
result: 40
